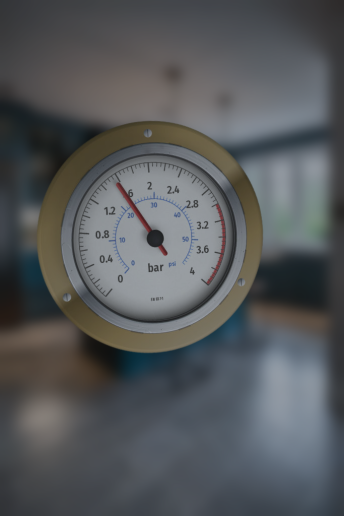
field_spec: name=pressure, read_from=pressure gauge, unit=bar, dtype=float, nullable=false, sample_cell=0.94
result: 1.55
